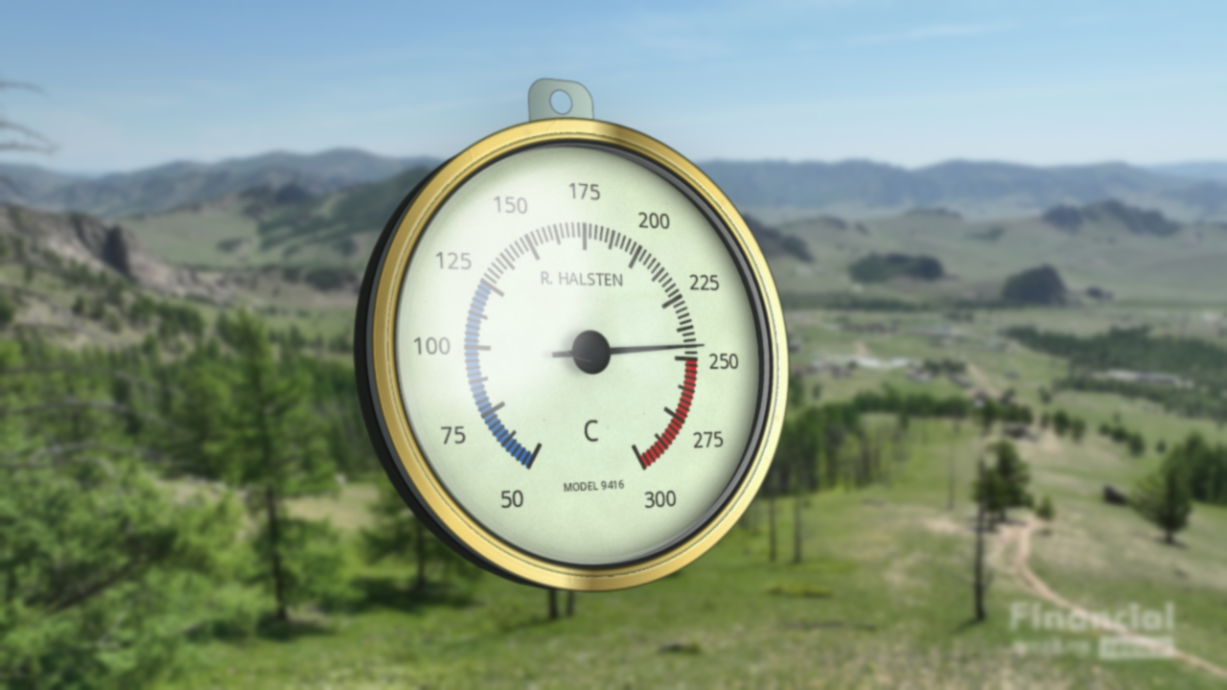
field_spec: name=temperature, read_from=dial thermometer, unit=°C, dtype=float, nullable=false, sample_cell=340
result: 245
